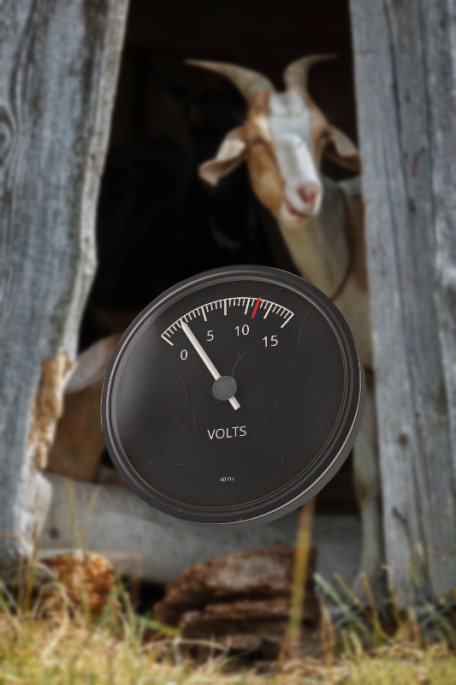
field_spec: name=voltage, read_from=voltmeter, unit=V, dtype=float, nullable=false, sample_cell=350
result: 2.5
